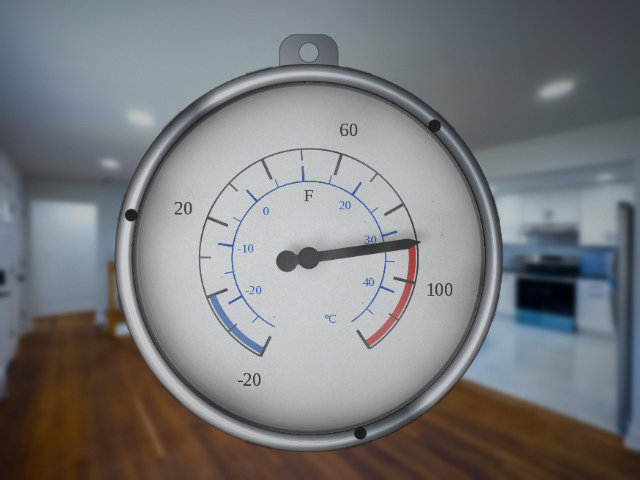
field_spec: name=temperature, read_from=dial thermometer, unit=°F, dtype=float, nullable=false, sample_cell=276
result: 90
